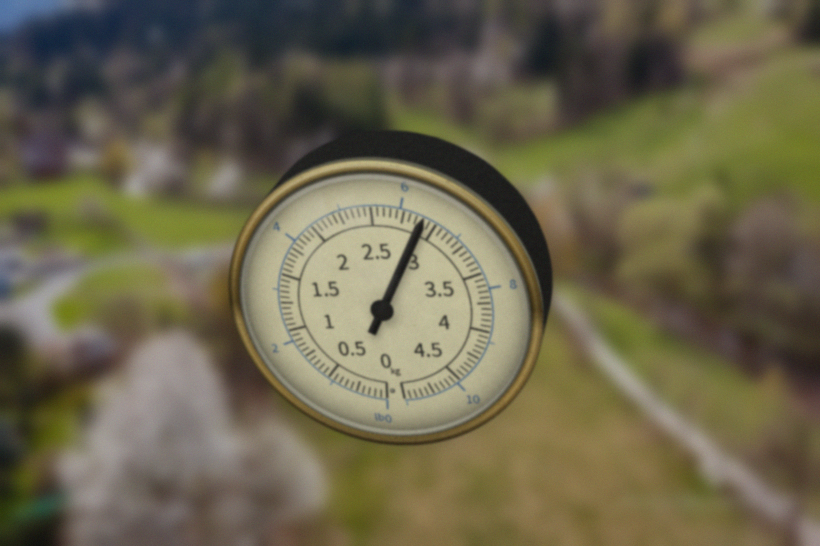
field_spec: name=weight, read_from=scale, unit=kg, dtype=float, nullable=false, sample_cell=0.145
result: 2.9
